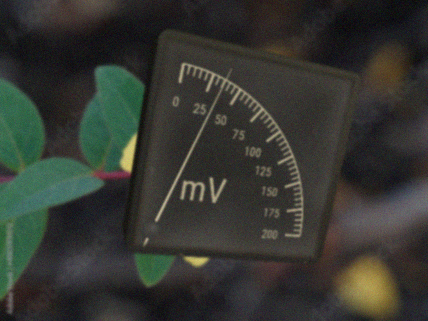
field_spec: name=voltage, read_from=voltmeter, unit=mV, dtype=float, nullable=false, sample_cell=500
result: 35
